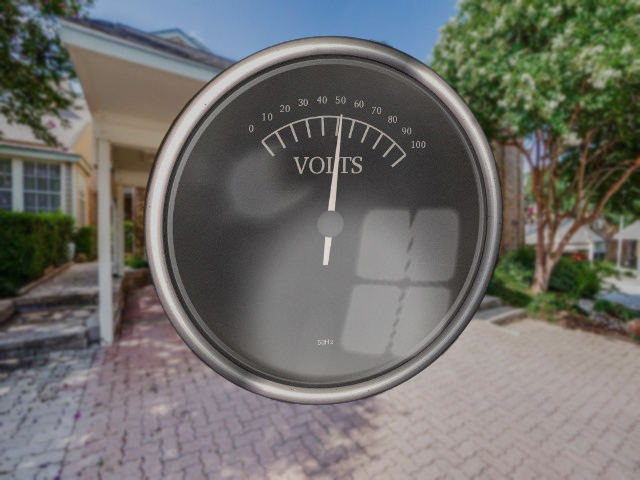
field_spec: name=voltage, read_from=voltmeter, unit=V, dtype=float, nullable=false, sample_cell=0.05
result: 50
